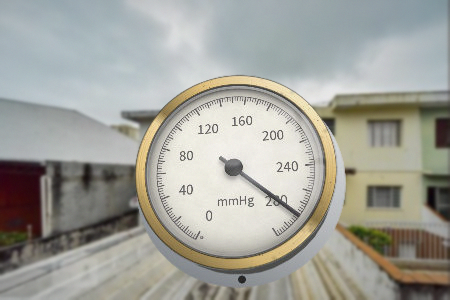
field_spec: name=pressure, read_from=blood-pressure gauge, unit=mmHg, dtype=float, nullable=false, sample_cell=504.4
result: 280
